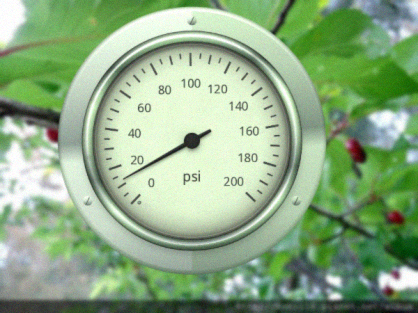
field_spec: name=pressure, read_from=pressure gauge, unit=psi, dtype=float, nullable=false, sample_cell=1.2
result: 12.5
